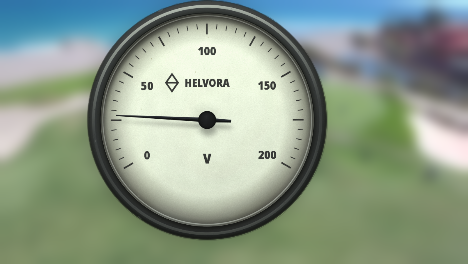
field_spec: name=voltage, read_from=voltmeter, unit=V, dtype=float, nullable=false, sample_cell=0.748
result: 27.5
